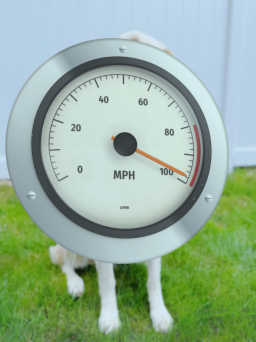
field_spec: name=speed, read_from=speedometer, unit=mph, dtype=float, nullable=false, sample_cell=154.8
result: 98
